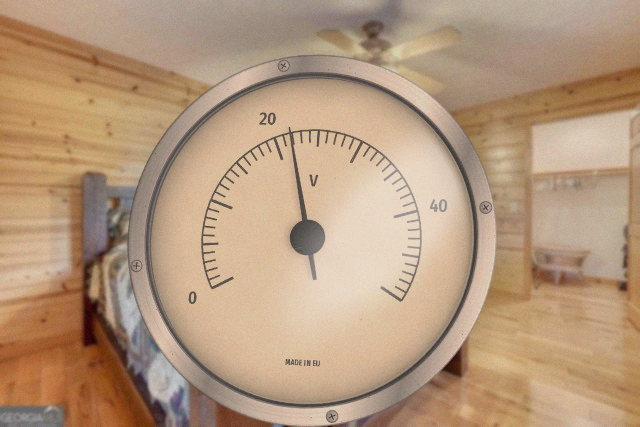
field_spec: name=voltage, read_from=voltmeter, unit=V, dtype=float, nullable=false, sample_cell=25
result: 22
